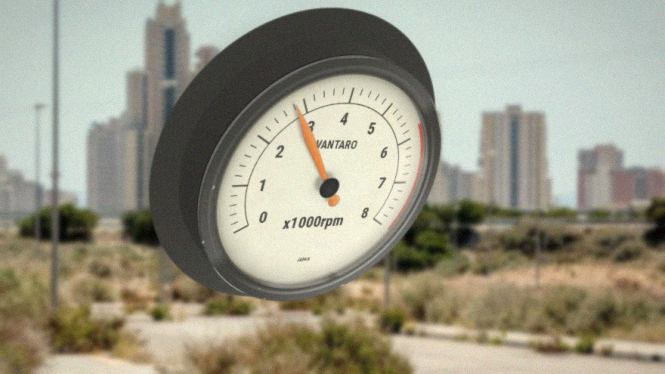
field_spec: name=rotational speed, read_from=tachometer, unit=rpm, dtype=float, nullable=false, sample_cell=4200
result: 2800
